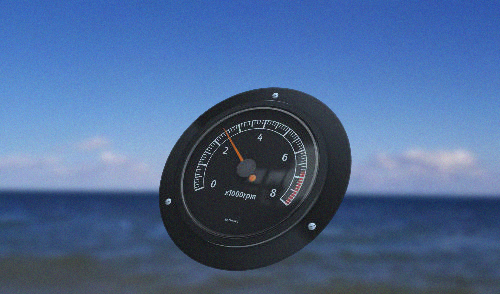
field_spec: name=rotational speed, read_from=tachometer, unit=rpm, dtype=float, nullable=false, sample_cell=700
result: 2500
